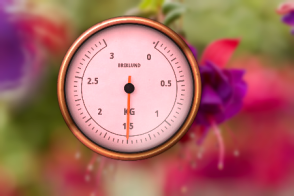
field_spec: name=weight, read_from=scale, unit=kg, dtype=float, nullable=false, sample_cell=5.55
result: 1.5
